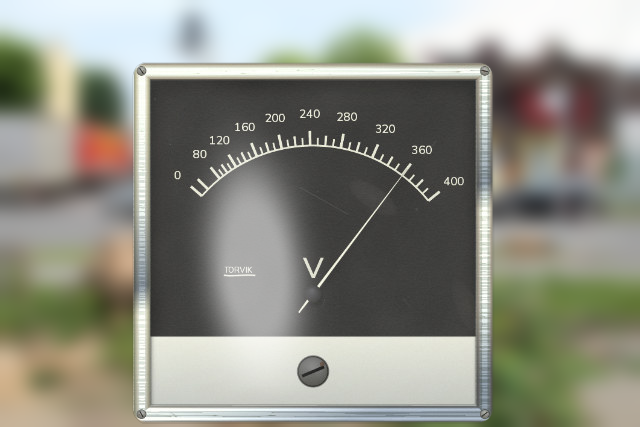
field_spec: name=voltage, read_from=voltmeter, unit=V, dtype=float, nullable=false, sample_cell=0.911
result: 360
